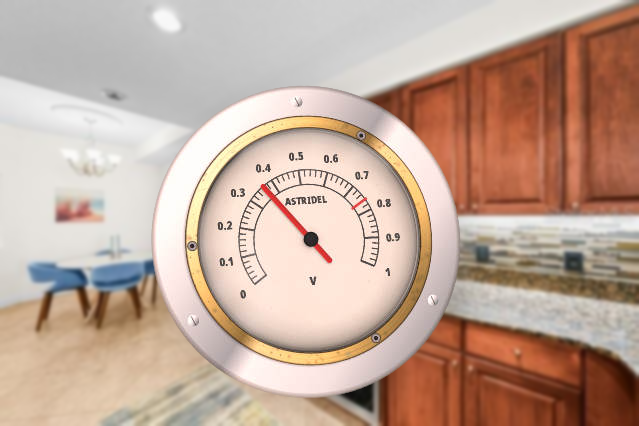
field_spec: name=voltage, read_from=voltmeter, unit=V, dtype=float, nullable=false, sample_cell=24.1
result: 0.36
